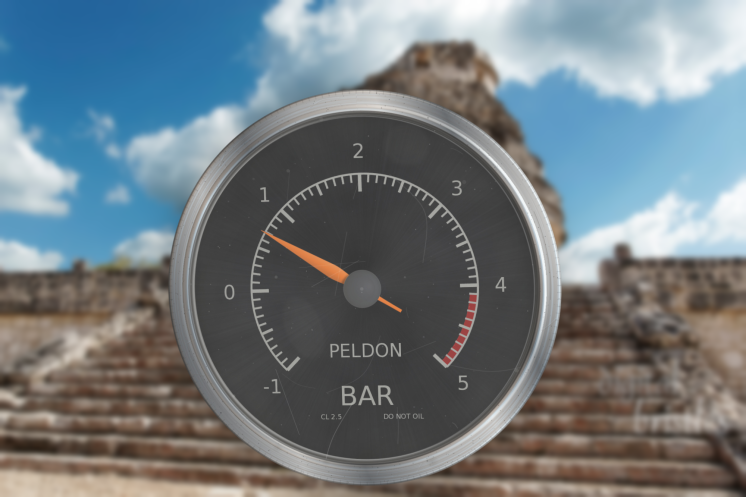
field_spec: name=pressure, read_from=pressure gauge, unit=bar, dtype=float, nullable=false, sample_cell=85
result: 0.7
